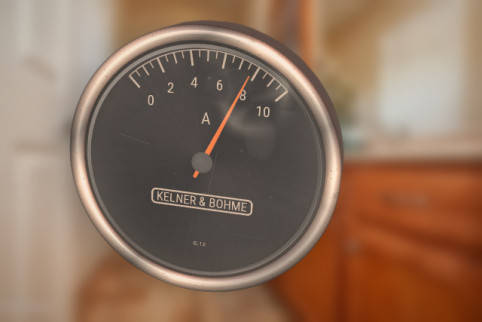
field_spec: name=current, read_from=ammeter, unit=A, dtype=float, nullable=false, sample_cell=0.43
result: 7.75
